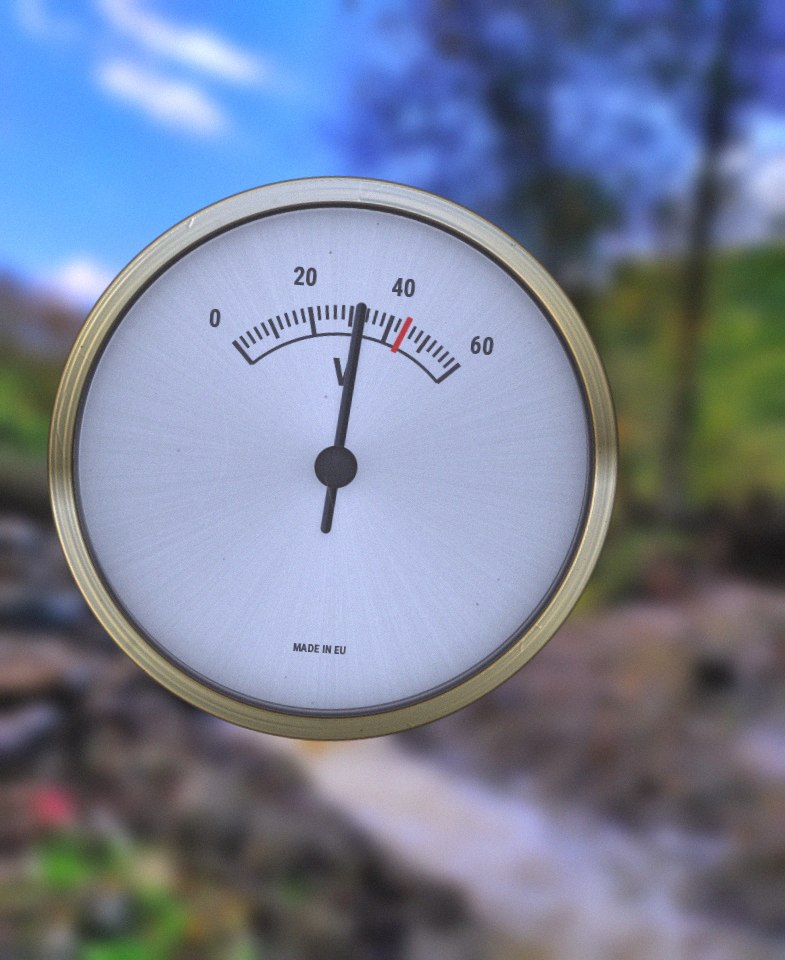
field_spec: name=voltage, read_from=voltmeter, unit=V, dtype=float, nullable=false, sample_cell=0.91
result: 32
